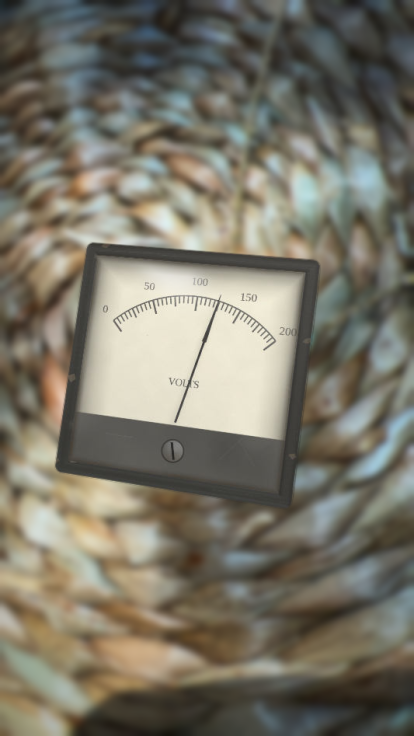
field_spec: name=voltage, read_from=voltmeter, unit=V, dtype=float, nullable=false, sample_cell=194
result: 125
